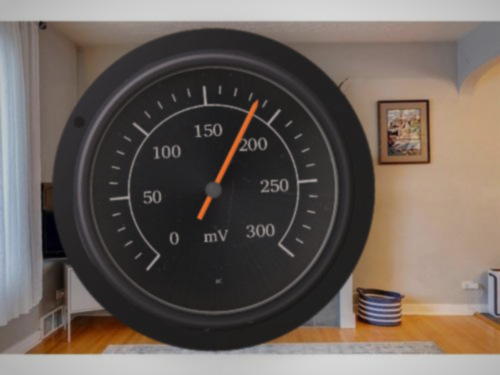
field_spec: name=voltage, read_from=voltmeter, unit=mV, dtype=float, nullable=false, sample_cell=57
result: 185
